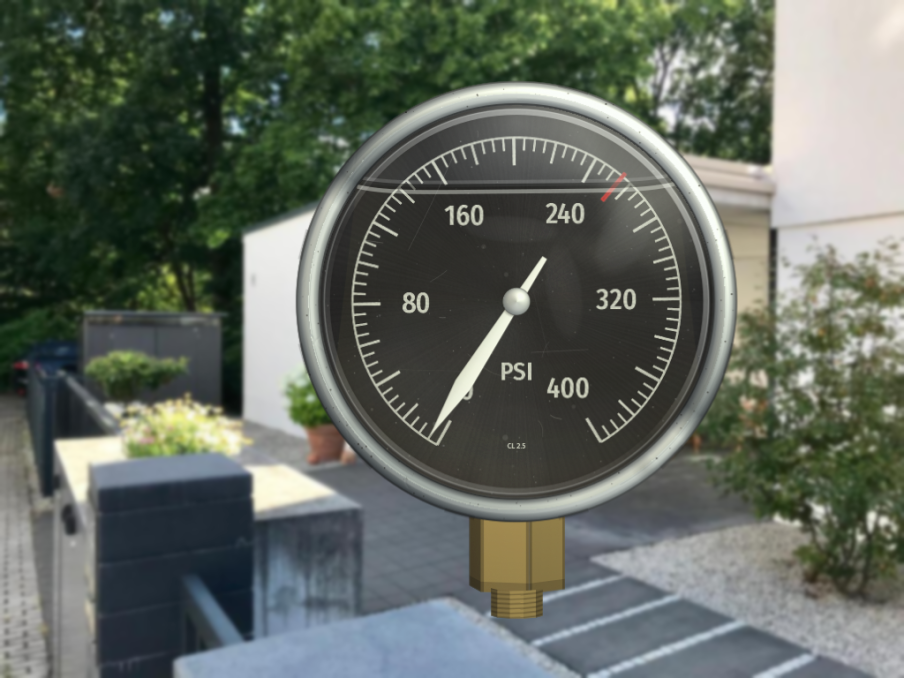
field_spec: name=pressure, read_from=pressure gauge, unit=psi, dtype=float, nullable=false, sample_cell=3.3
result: 5
